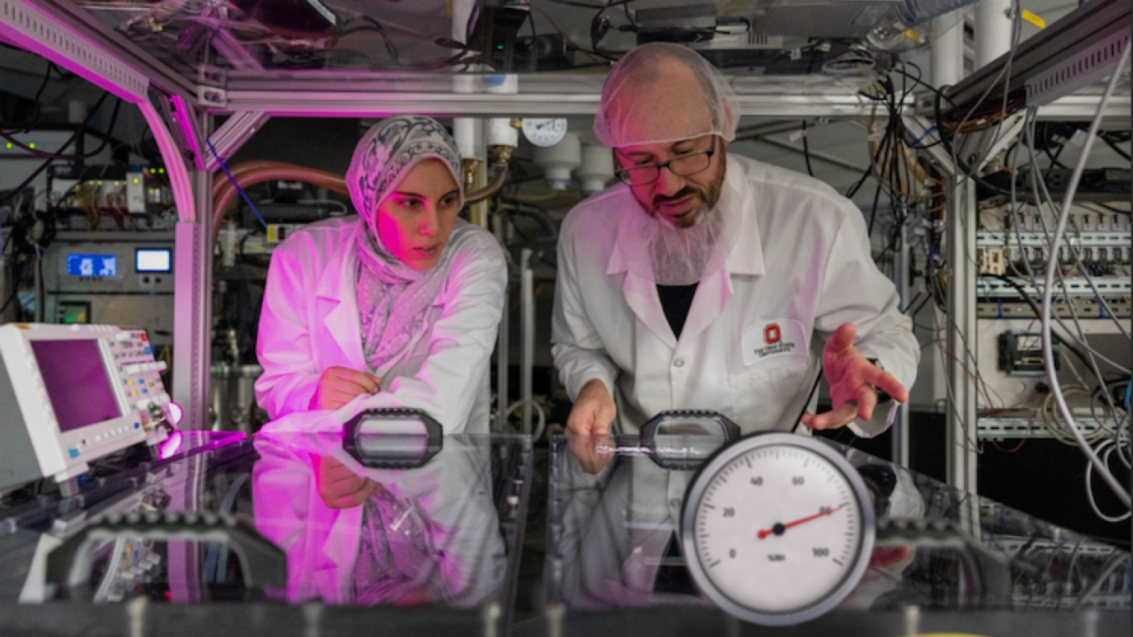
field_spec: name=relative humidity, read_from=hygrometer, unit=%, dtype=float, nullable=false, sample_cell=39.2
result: 80
